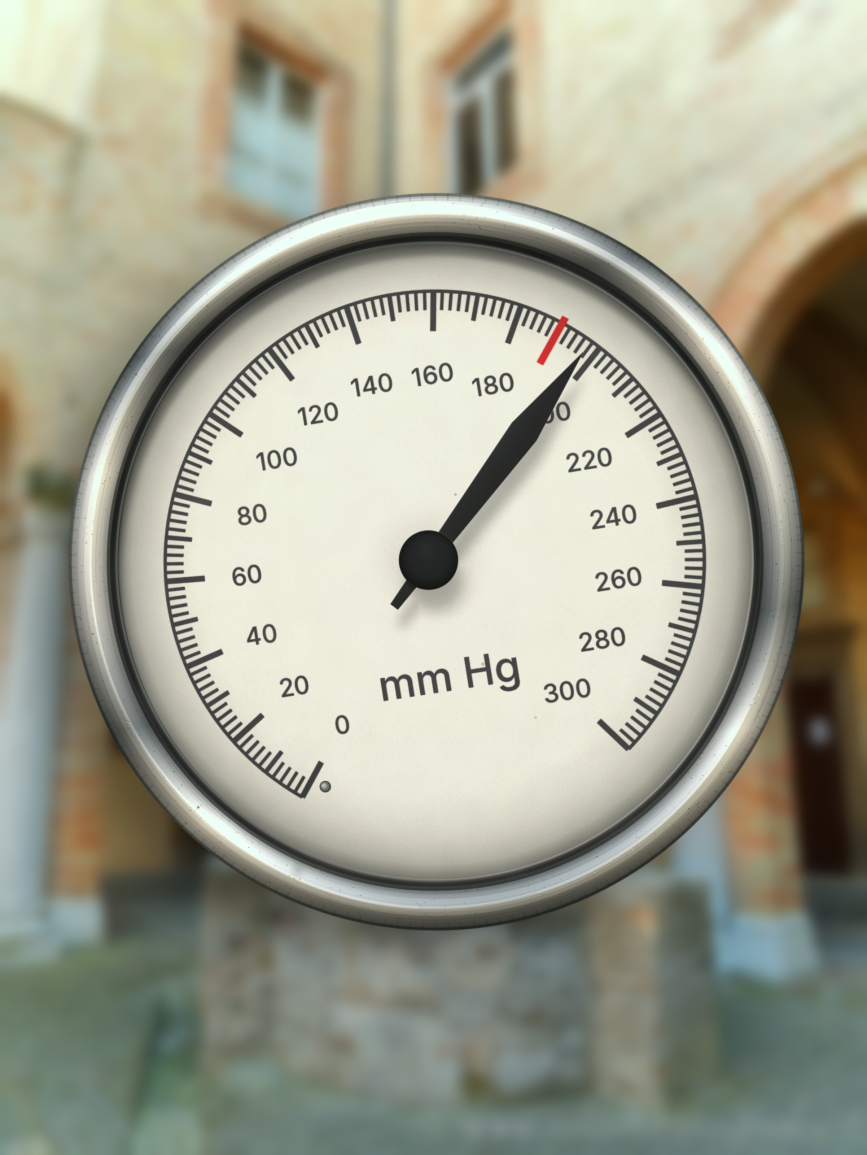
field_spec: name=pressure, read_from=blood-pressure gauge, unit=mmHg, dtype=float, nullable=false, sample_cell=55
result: 198
